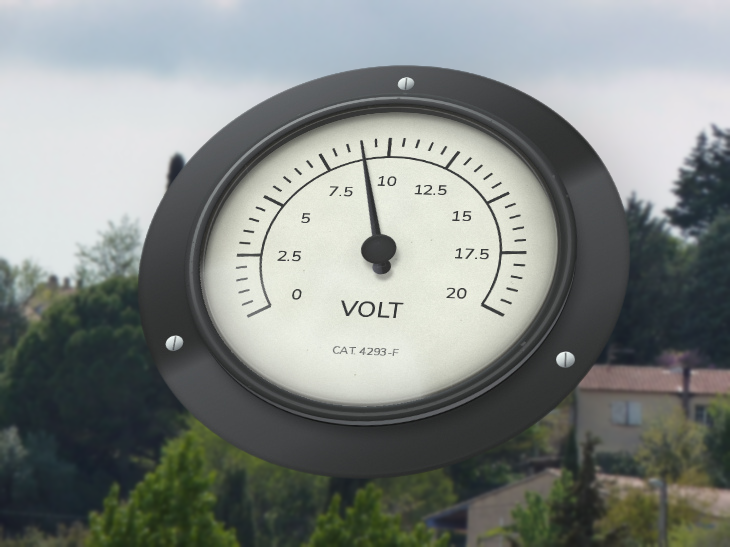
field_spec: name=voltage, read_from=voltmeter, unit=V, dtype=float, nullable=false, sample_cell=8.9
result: 9
